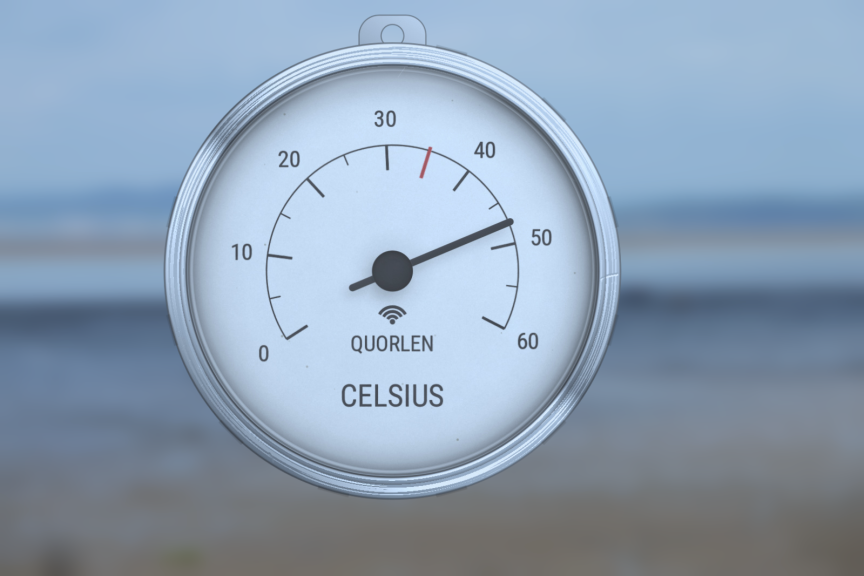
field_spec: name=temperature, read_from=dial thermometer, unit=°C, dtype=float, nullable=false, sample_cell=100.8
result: 47.5
